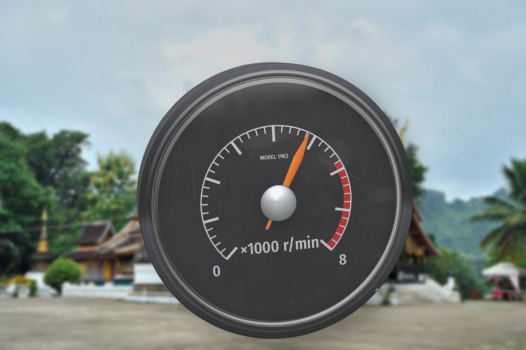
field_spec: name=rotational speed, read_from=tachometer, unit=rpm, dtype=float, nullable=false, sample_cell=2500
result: 4800
